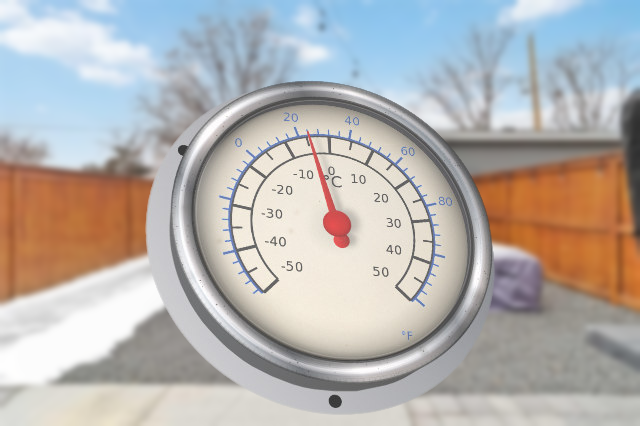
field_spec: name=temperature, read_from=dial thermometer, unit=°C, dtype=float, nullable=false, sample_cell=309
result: -5
